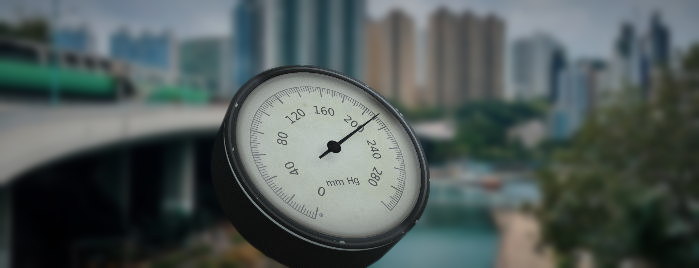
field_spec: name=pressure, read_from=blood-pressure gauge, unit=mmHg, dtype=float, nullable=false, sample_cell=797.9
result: 210
